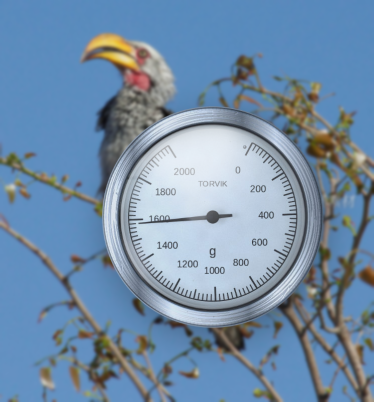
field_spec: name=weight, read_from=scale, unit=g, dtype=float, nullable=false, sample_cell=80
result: 1580
